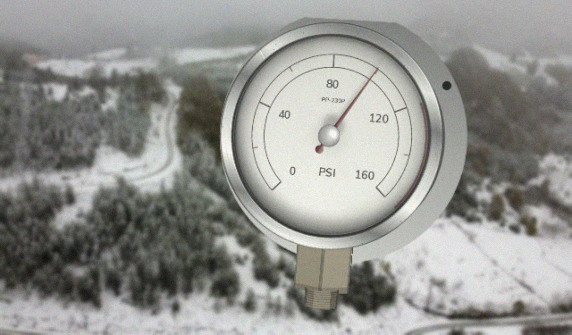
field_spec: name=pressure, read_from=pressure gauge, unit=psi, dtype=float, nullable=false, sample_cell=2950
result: 100
